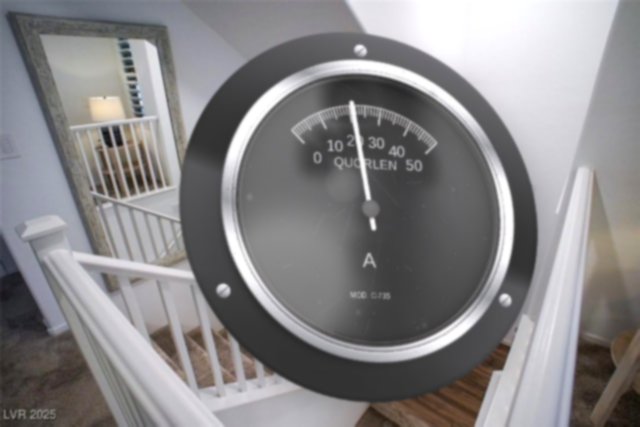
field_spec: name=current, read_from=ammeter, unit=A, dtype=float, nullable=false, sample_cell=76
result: 20
